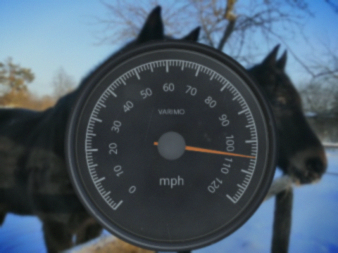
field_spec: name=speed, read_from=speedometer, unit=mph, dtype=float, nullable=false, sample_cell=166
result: 105
